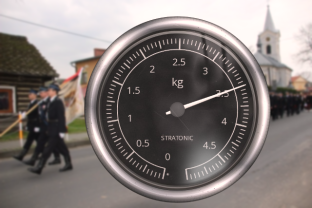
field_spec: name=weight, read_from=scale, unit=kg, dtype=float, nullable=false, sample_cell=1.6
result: 3.5
